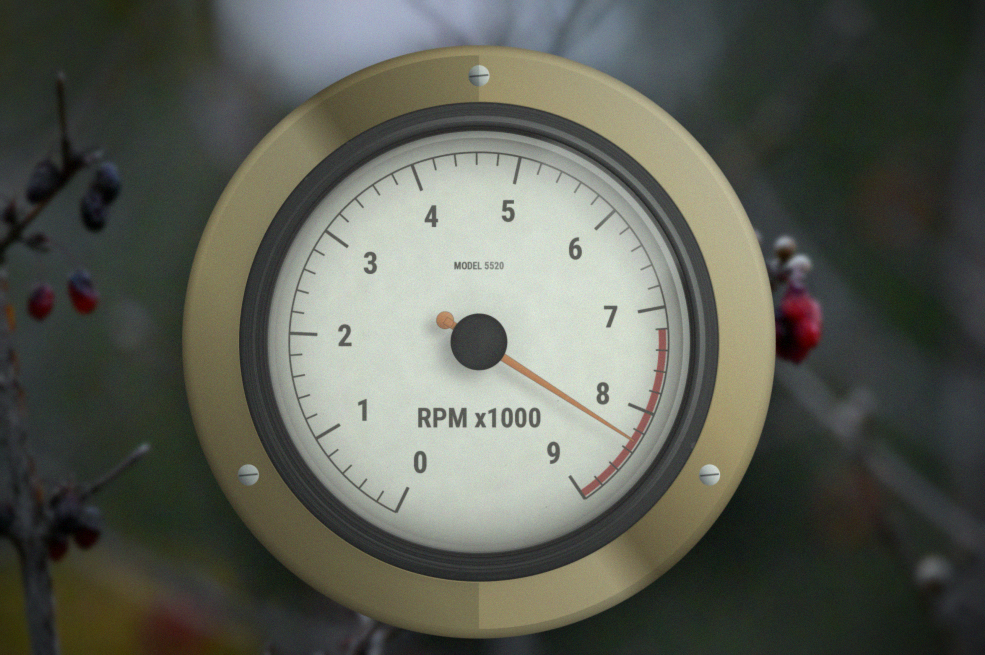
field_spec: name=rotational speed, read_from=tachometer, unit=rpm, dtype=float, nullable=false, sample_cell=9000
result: 8300
